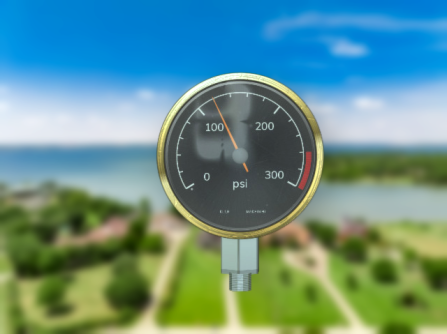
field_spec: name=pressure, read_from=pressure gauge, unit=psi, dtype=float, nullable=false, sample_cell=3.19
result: 120
